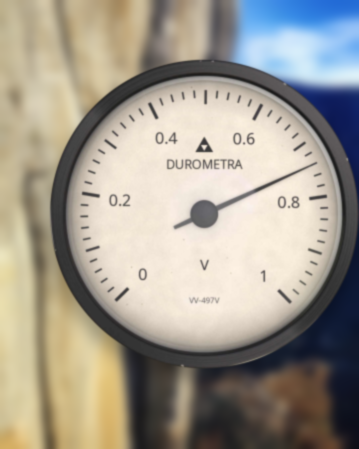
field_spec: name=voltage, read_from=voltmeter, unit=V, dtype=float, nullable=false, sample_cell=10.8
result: 0.74
